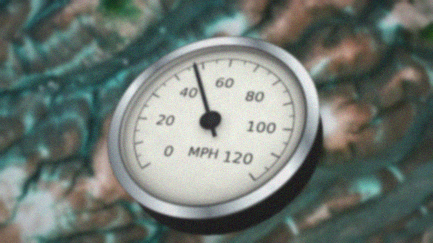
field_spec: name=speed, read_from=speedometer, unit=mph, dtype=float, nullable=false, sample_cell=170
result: 47.5
